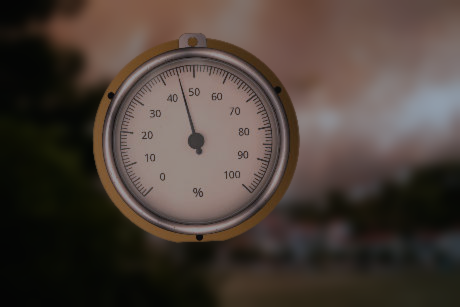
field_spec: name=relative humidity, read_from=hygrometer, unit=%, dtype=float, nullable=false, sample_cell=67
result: 45
